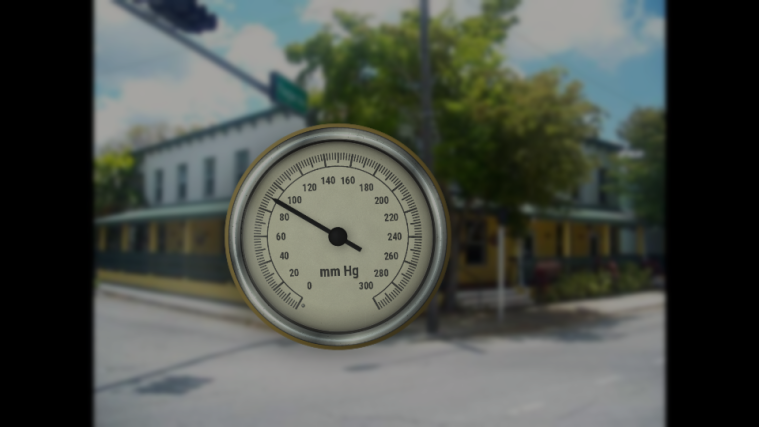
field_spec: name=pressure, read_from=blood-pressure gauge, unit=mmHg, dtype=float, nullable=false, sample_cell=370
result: 90
